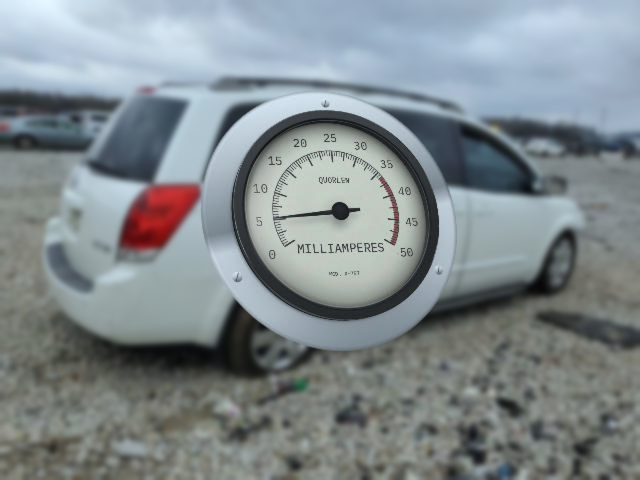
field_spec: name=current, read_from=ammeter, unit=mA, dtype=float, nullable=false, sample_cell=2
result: 5
